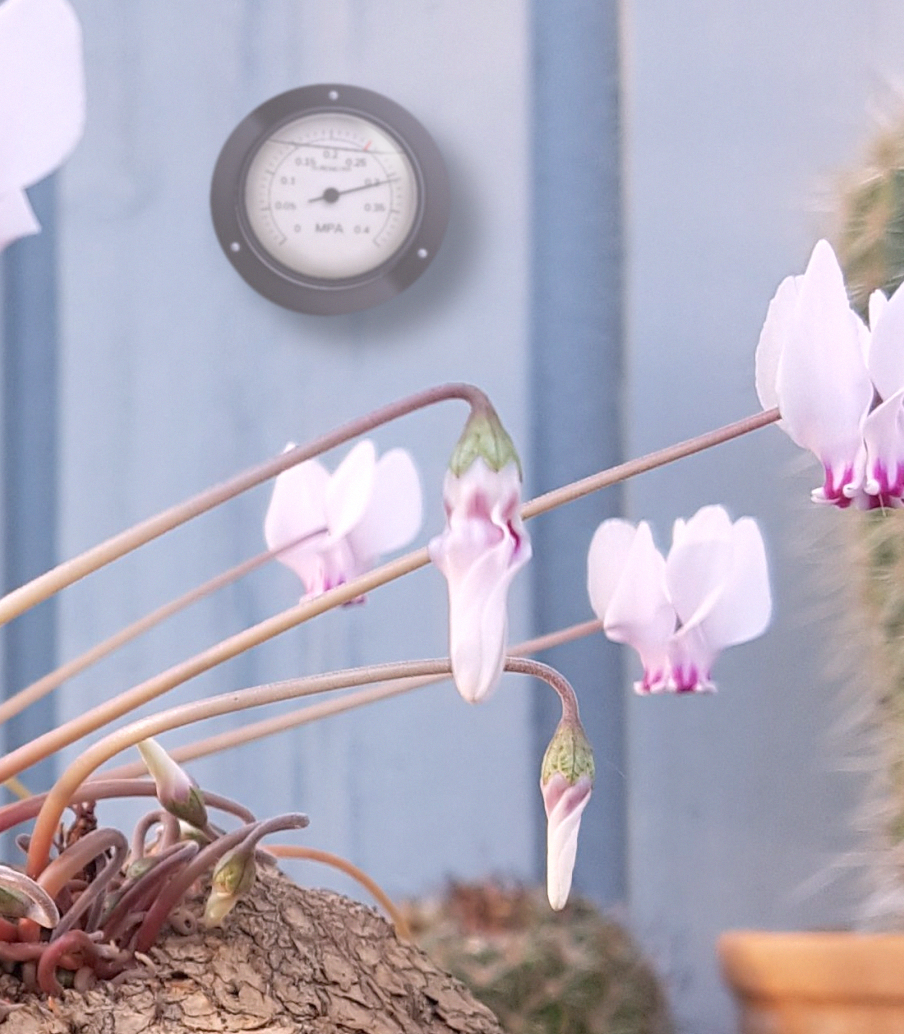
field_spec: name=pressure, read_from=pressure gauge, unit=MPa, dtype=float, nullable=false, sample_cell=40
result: 0.31
